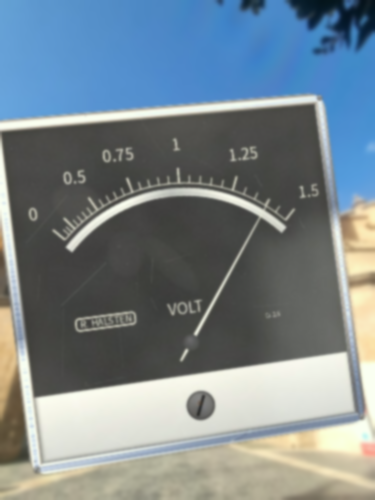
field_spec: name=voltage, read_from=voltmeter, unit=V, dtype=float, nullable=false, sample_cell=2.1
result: 1.4
